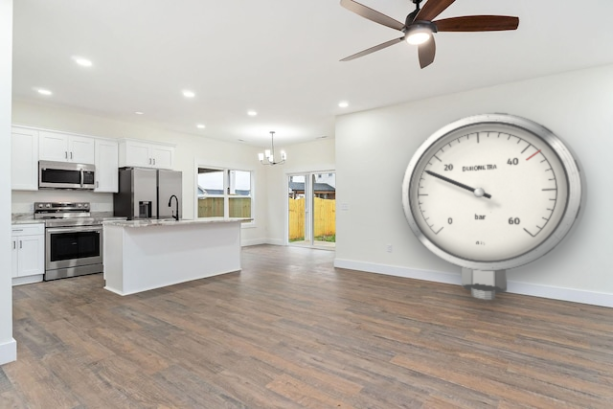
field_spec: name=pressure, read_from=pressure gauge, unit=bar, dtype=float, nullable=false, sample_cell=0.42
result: 16
